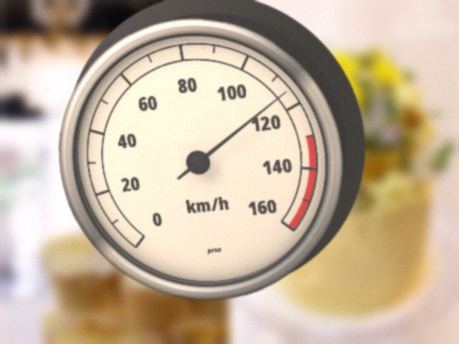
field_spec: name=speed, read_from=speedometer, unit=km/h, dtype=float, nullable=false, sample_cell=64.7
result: 115
